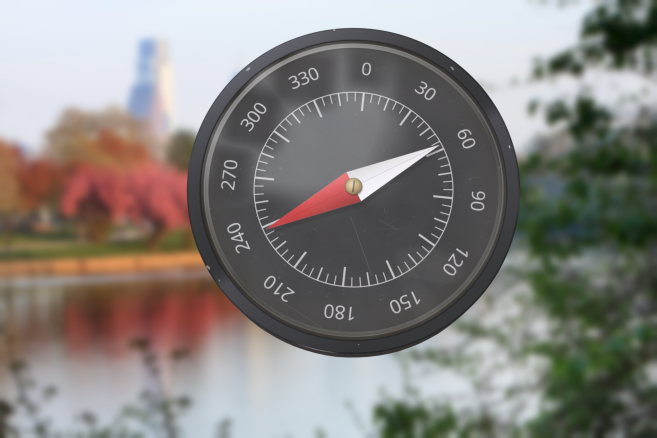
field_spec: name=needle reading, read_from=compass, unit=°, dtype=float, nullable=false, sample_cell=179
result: 237.5
